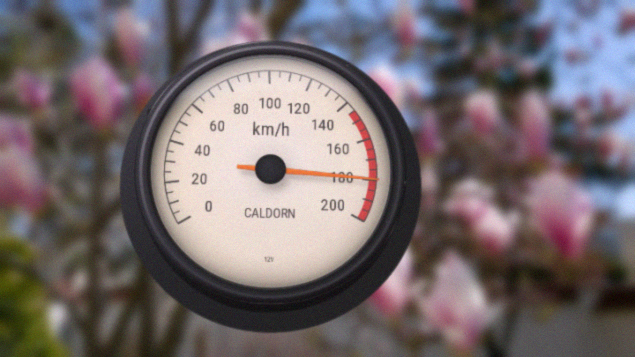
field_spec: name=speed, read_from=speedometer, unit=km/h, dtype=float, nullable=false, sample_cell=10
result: 180
